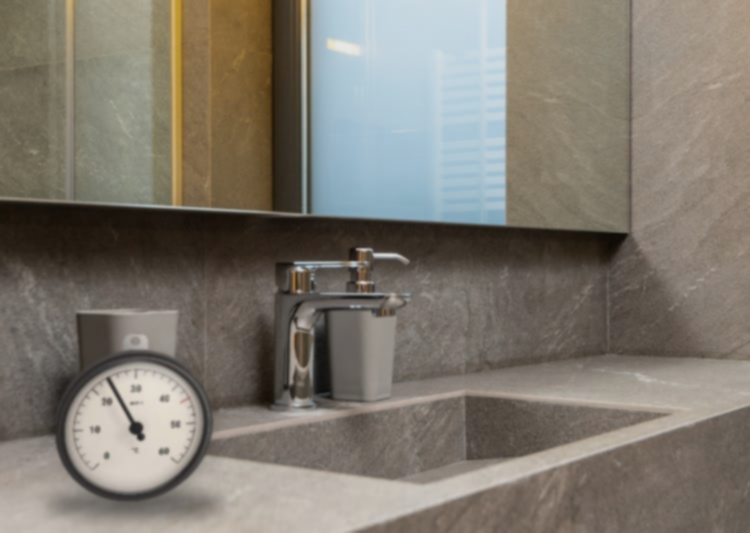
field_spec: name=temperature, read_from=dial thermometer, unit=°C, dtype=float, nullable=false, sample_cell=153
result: 24
